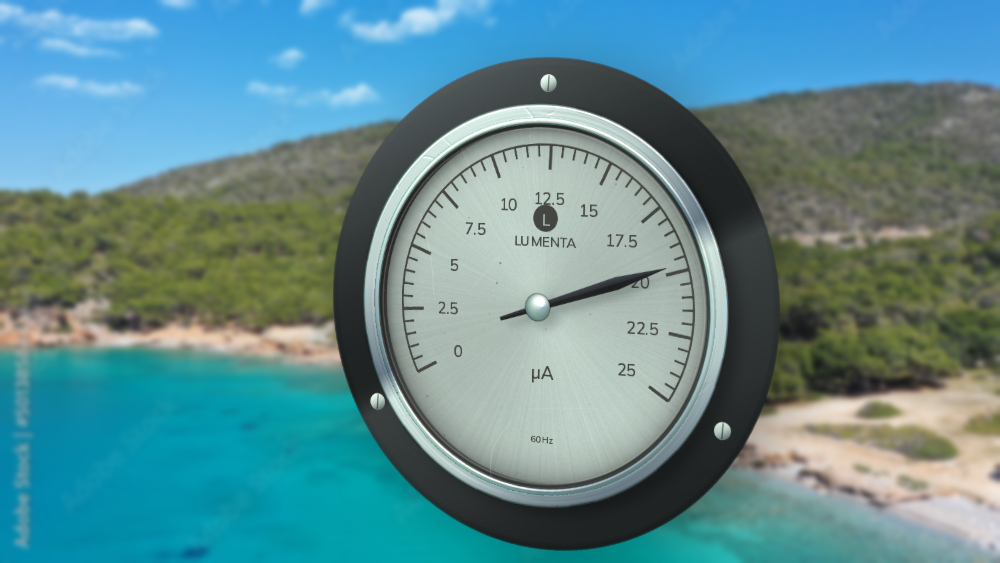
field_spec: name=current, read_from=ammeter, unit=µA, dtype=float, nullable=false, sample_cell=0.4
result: 19.75
